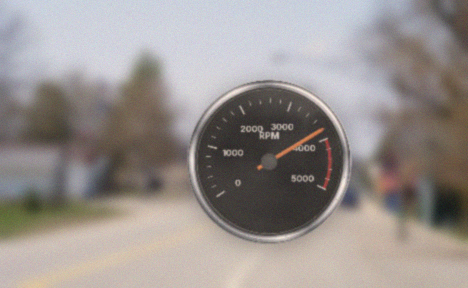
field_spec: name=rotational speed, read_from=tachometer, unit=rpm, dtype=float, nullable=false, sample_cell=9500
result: 3800
